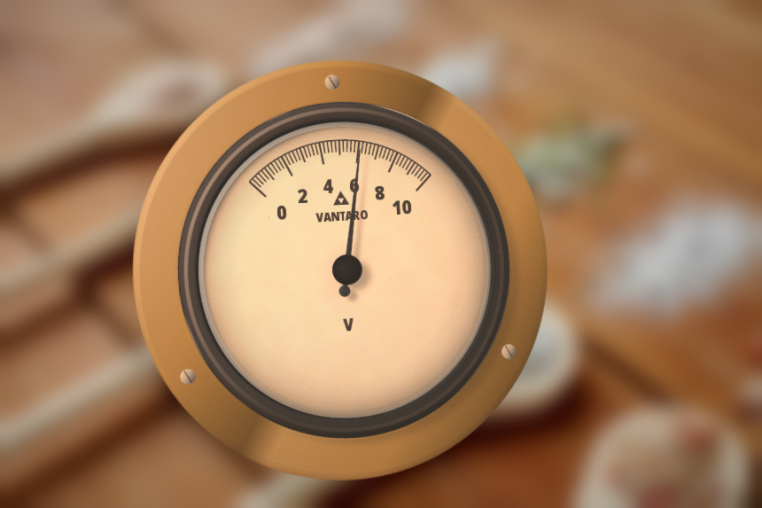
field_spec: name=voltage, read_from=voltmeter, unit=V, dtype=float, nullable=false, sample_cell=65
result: 6
